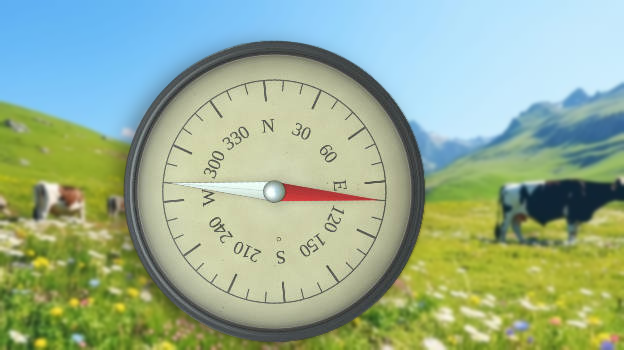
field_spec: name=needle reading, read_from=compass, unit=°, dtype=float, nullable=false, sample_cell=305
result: 100
